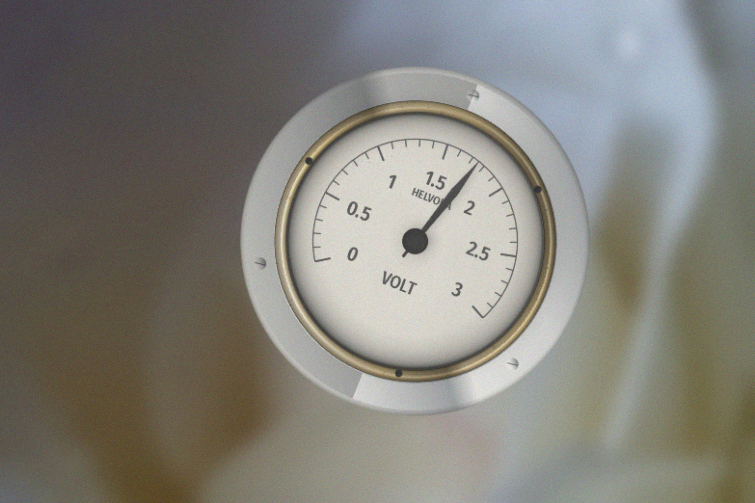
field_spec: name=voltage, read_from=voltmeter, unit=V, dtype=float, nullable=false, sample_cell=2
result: 1.75
